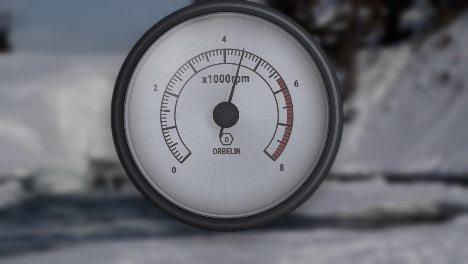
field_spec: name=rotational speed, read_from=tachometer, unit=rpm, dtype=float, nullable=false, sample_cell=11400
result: 4500
